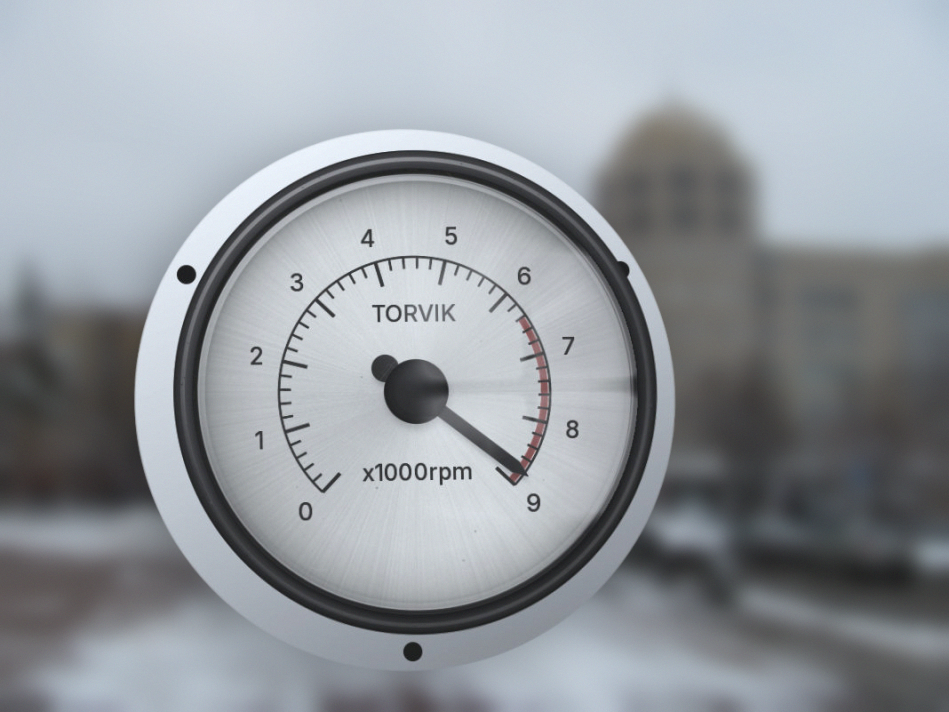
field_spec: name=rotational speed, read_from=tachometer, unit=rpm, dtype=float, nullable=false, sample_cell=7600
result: 8800
